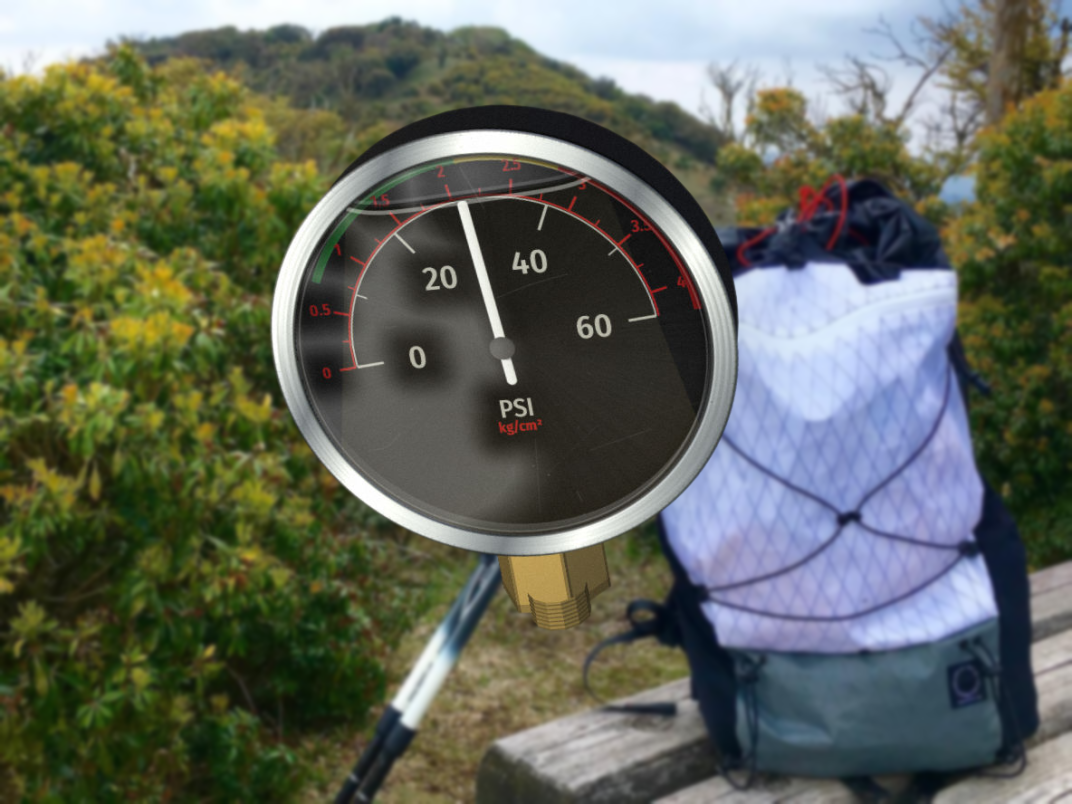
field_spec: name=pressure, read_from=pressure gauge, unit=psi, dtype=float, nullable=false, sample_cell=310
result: 30
